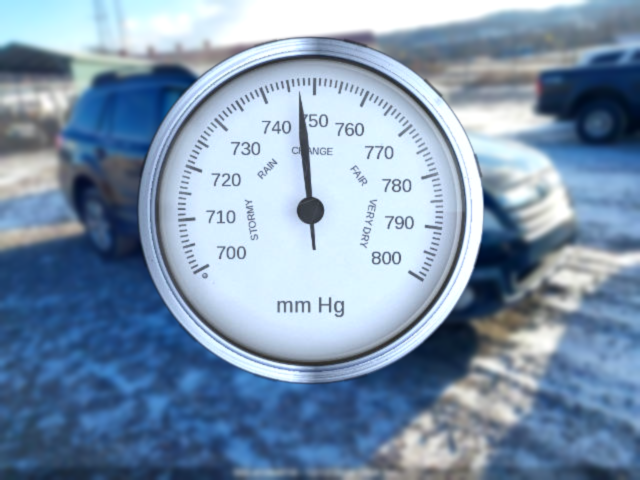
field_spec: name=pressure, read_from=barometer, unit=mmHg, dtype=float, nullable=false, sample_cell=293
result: 747
